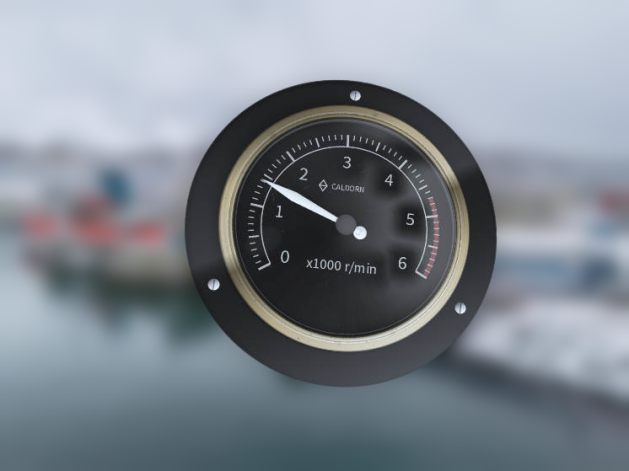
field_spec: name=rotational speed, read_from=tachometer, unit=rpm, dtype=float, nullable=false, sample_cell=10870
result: 1400
